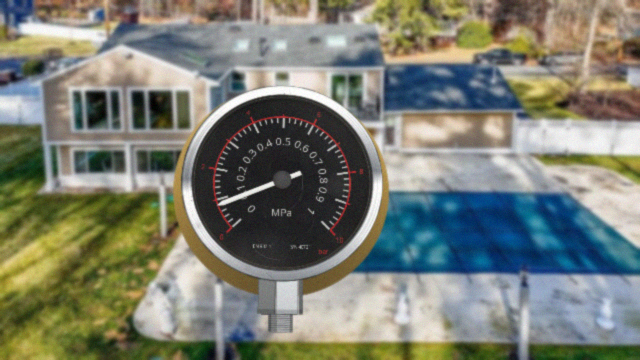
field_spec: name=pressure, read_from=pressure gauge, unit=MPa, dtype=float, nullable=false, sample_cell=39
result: 0.08
